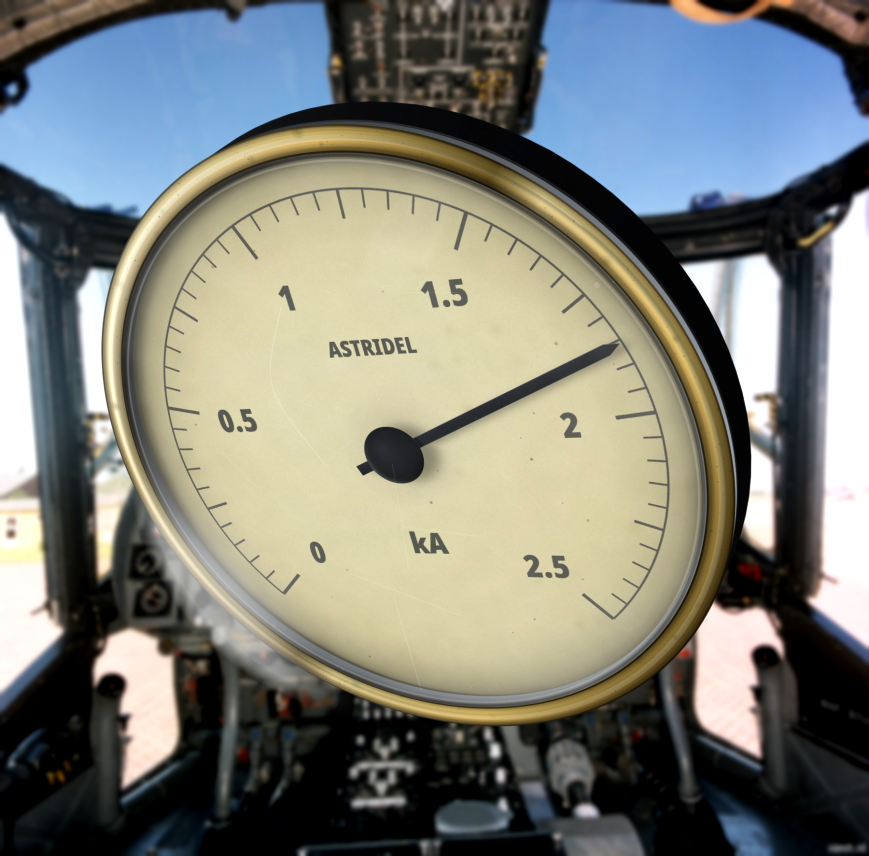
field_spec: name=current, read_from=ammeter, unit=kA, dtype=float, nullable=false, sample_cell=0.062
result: 1.85
